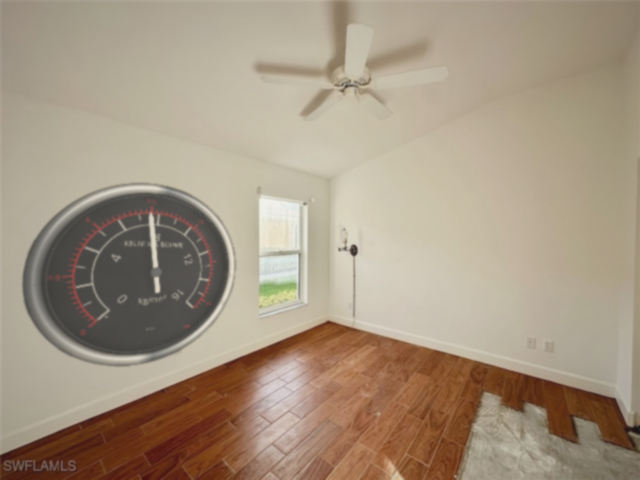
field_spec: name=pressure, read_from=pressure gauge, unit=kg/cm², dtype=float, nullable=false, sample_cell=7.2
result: 7.5
